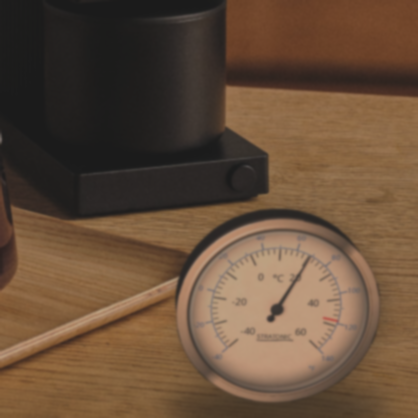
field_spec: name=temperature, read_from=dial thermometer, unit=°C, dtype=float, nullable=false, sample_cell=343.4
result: 20
